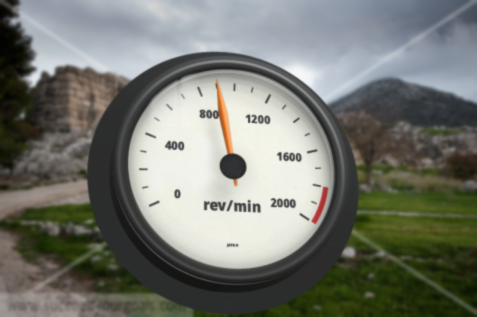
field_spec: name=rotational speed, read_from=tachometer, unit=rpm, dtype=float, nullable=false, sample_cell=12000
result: 900
